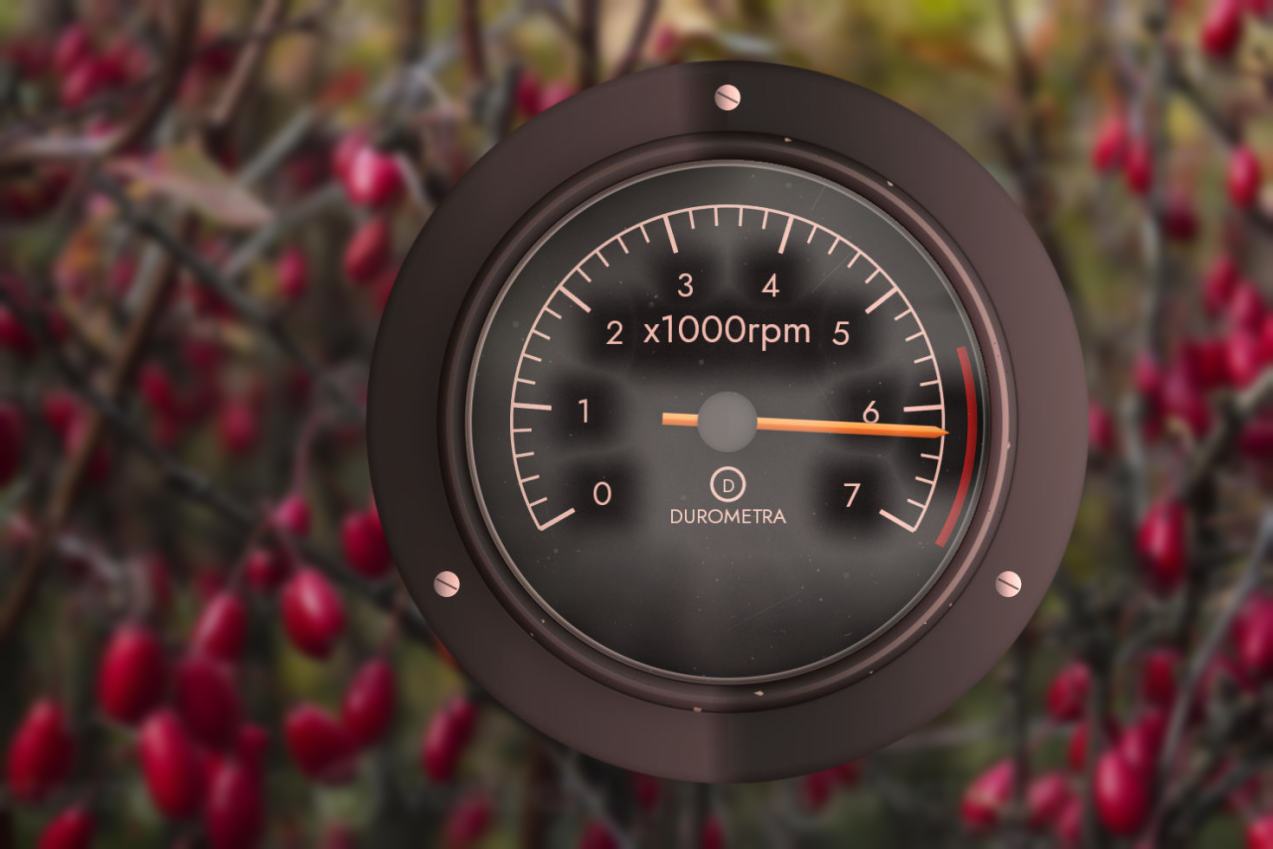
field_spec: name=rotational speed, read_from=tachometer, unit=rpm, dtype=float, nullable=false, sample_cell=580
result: 6200
